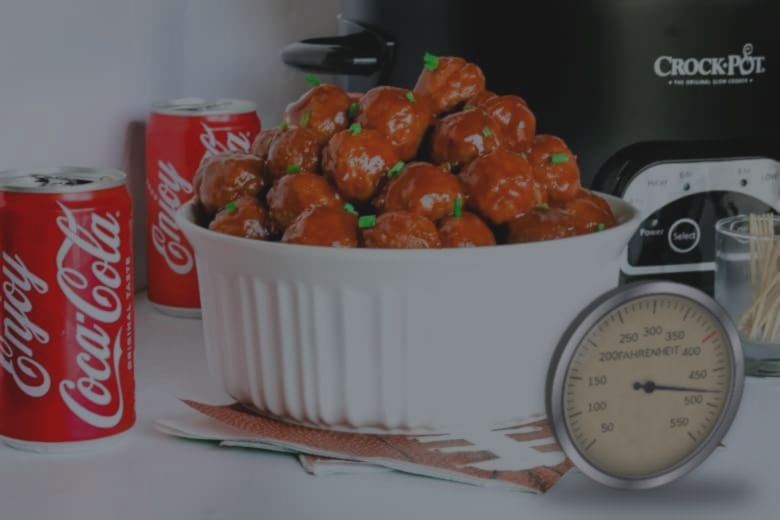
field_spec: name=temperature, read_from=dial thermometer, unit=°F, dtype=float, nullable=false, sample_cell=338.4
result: 480
